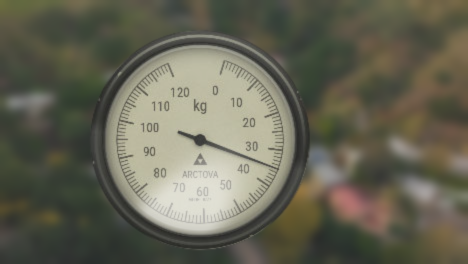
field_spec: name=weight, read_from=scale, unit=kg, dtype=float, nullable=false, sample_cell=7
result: 35
